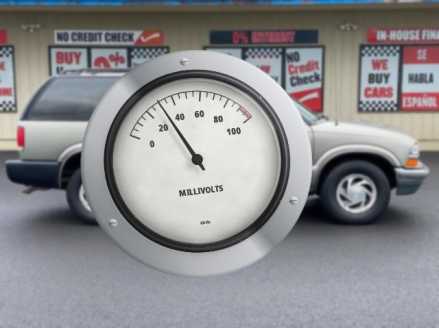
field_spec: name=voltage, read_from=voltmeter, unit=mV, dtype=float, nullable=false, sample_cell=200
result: 30
